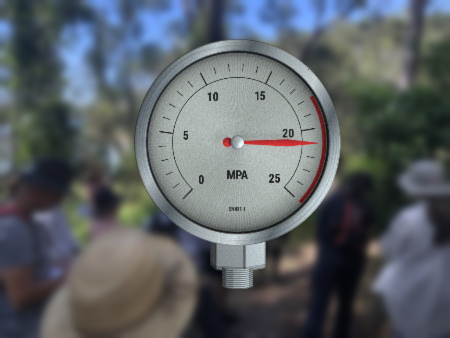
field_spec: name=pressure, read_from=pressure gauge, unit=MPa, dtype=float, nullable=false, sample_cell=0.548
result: 21
